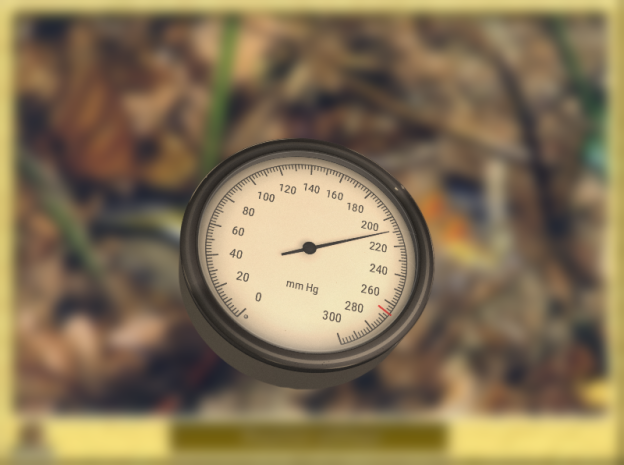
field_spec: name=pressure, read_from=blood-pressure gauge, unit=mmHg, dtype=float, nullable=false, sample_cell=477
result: 210
